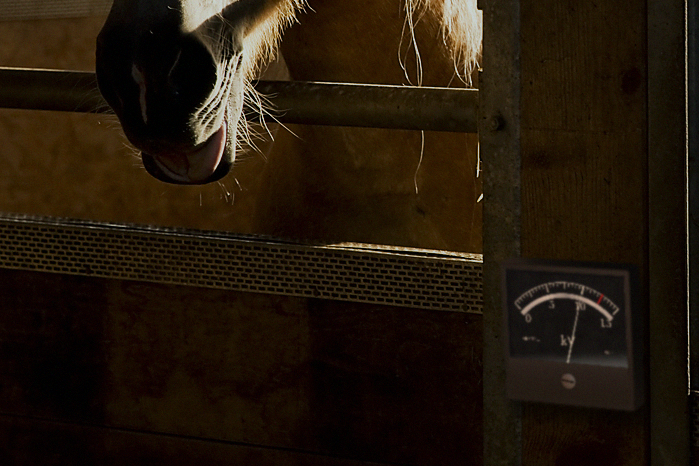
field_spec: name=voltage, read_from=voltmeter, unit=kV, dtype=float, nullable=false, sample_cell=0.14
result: 10
